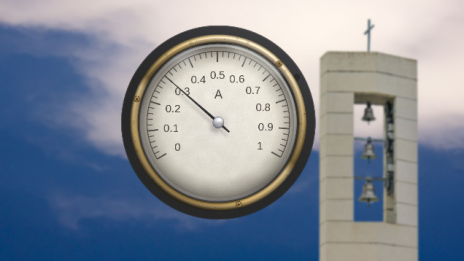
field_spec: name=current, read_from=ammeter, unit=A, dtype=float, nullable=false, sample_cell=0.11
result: 0.3
